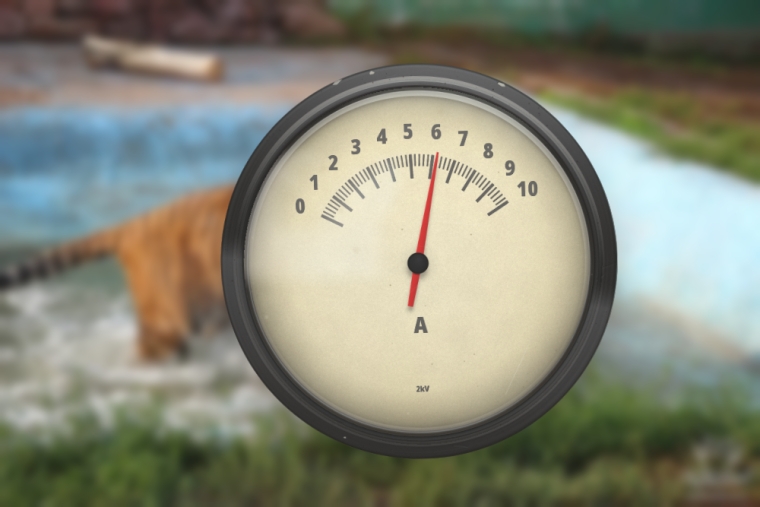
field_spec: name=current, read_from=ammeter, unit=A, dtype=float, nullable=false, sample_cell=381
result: 6.2
